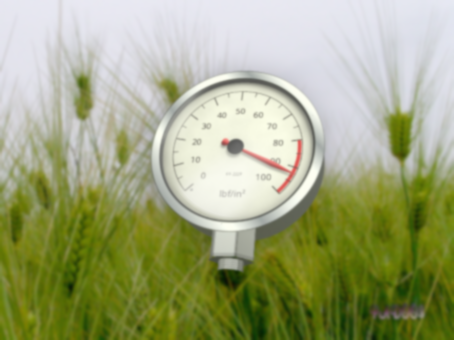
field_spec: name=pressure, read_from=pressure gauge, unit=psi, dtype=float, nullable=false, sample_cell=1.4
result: 92.5
